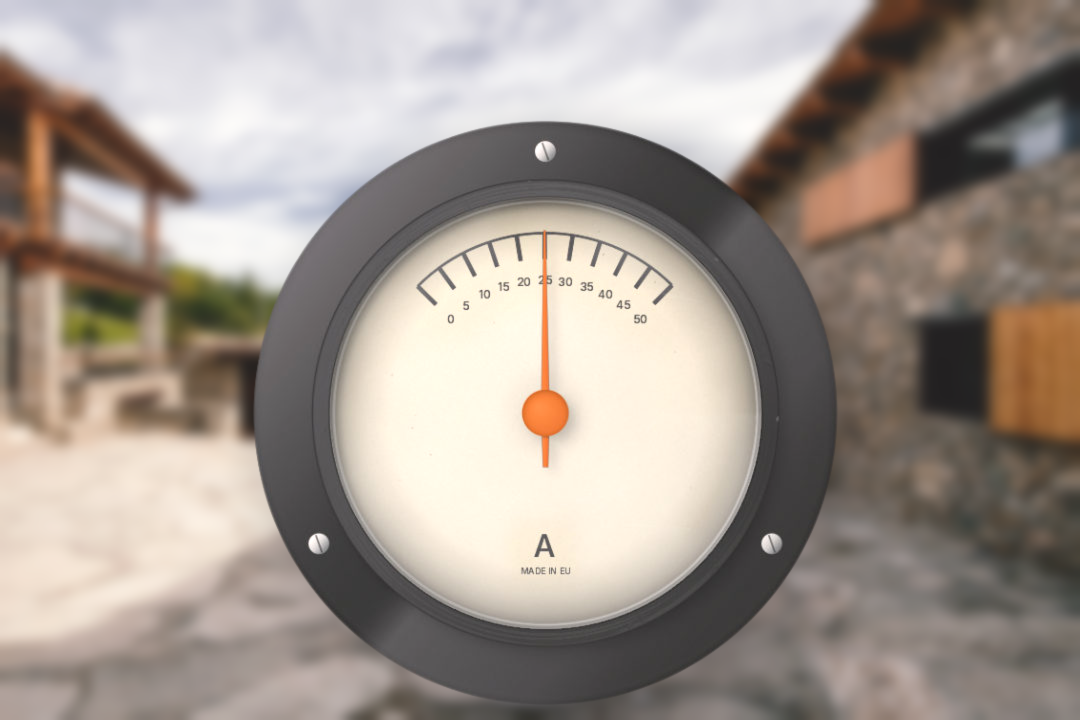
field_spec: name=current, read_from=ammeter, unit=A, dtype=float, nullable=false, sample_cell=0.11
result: 25
